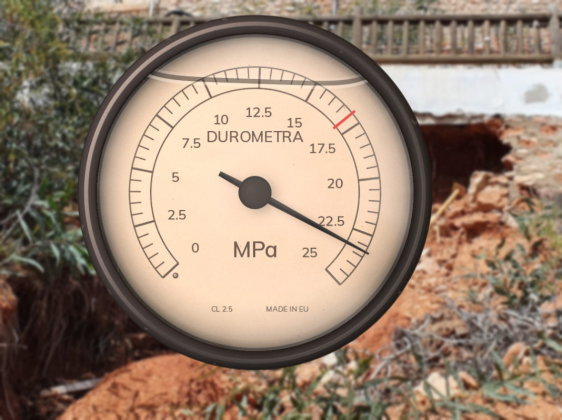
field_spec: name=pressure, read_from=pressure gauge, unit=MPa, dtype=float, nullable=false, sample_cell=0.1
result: 23.25
